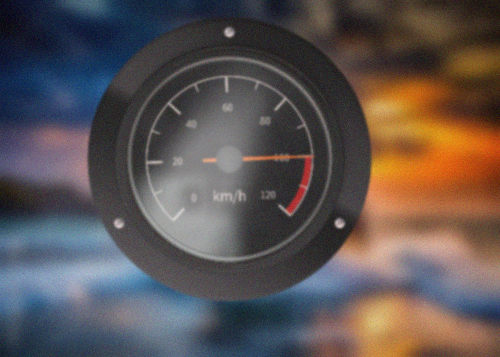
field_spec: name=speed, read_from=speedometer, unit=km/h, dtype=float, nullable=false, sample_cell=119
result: 100
